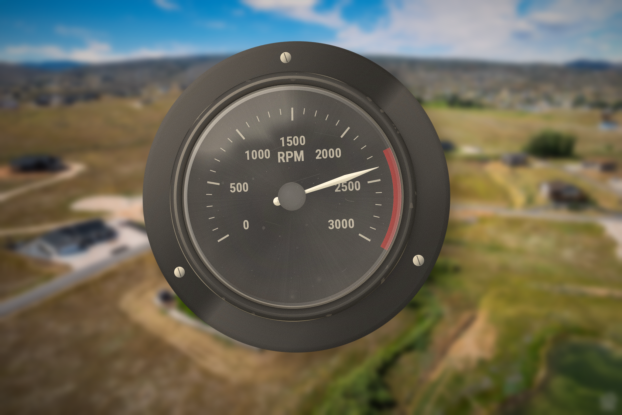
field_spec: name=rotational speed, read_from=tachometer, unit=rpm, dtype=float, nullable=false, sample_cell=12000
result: 2400
